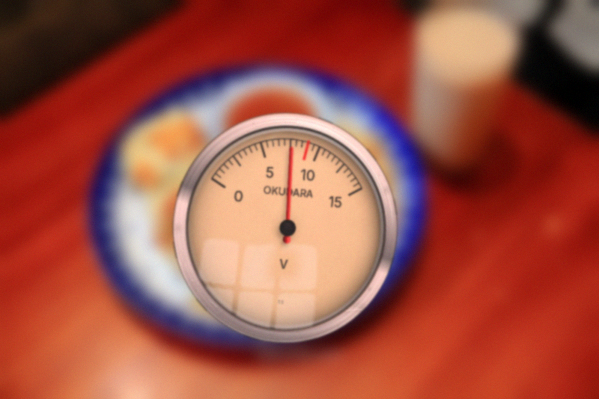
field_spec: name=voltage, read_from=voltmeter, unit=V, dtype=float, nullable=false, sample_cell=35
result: 7.5
